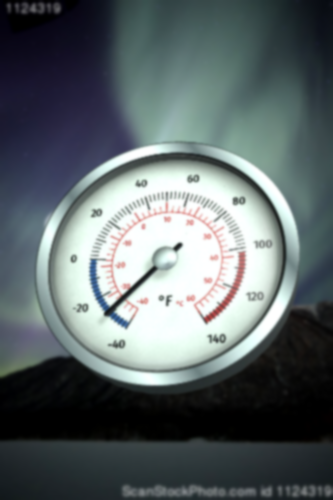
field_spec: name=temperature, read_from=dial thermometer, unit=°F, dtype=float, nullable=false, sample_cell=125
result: -30
